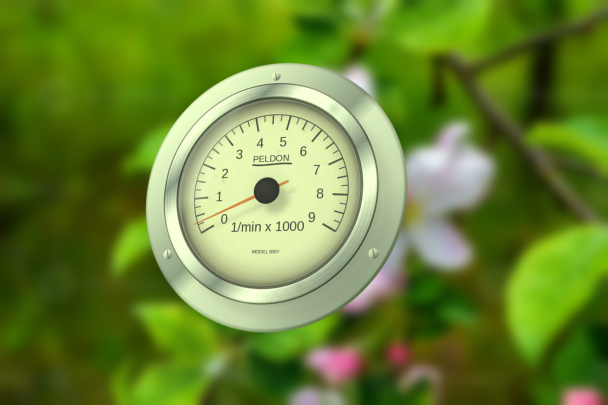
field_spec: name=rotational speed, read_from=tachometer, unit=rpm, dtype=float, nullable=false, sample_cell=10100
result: 250
